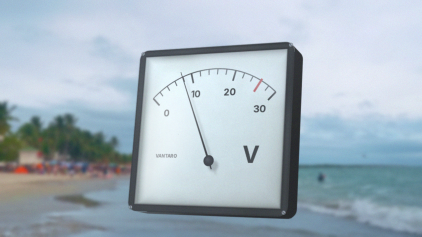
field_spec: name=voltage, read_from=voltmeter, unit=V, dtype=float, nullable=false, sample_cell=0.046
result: 8
